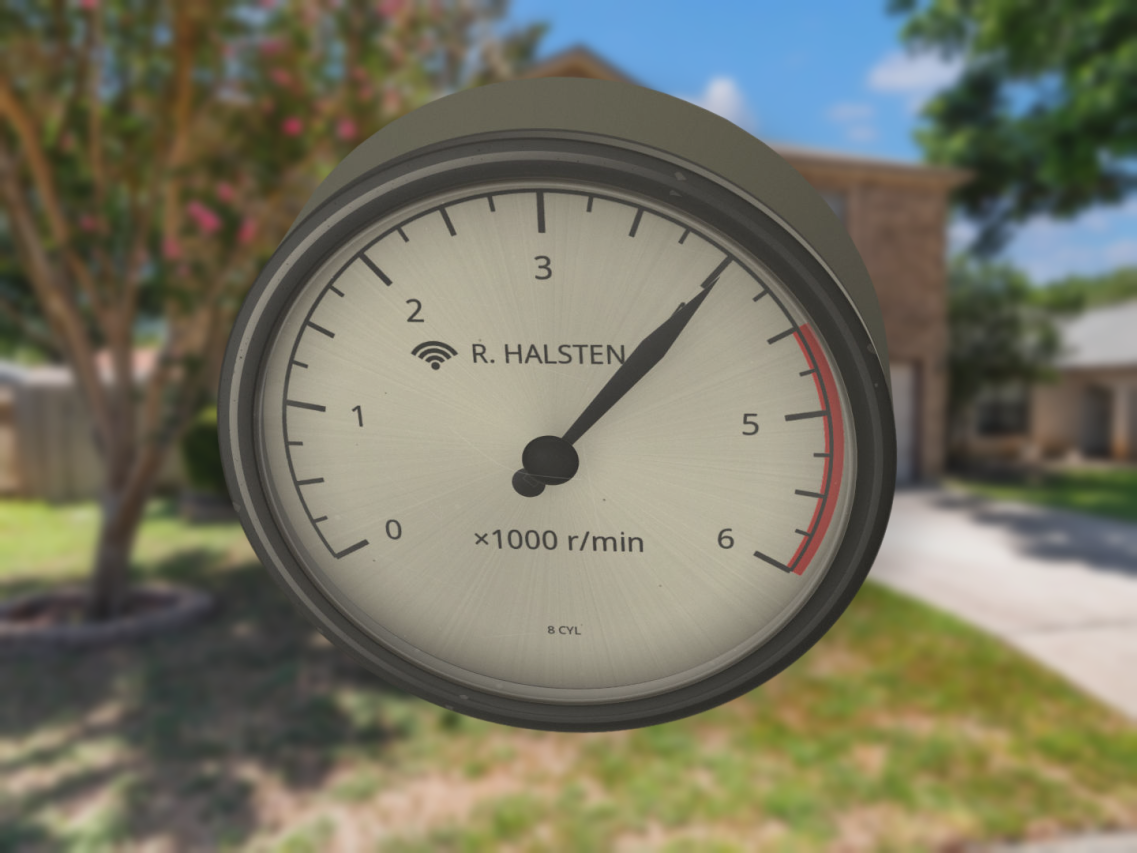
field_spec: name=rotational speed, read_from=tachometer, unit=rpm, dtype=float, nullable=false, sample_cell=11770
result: 4000
